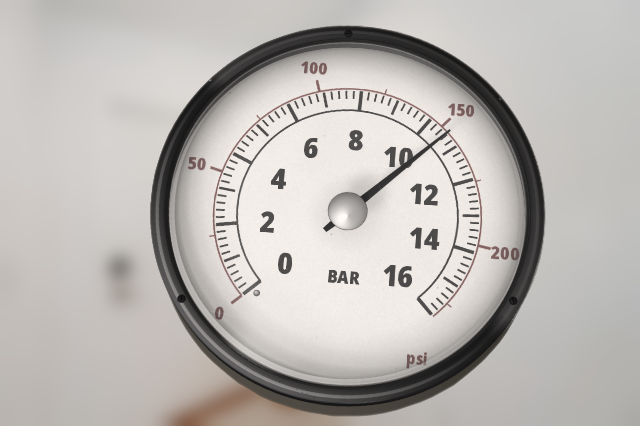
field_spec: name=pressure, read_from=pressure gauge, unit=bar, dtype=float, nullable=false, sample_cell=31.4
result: 10.6
